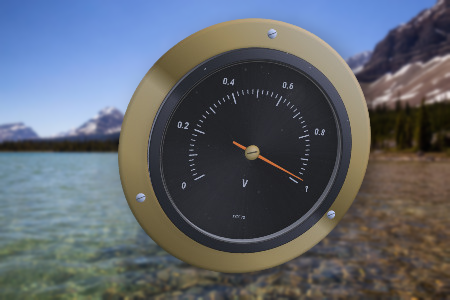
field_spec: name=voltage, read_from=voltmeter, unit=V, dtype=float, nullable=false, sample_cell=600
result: 0.98
